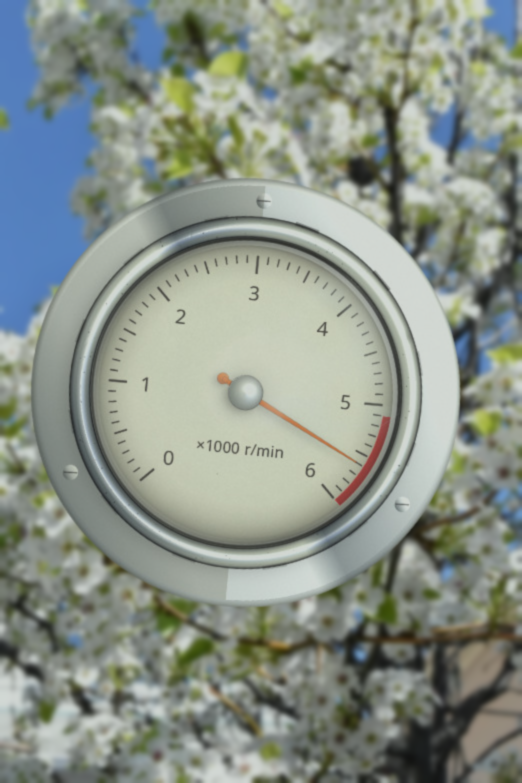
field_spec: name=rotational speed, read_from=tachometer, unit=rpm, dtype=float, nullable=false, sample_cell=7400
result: 5600
